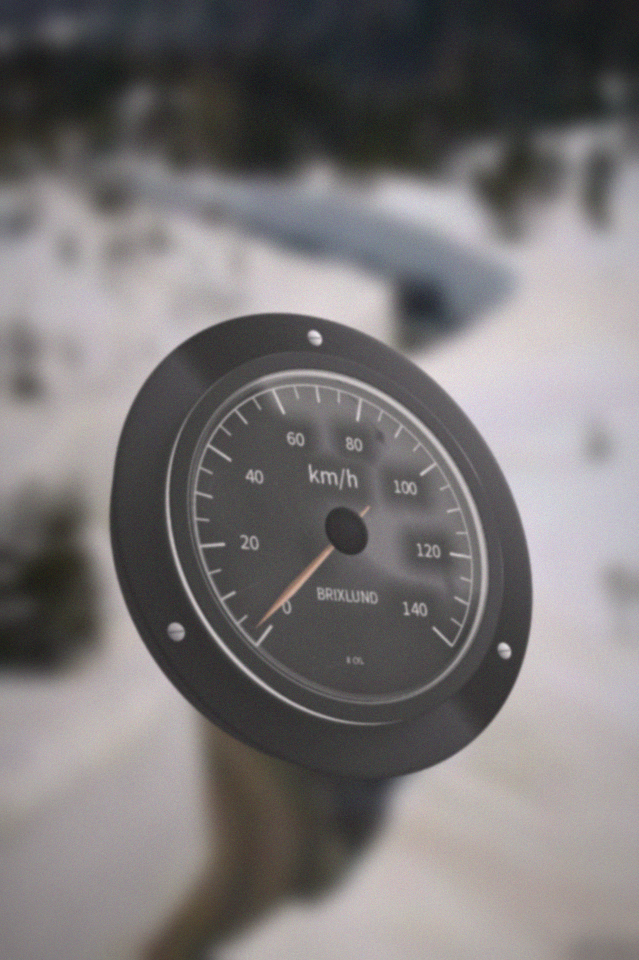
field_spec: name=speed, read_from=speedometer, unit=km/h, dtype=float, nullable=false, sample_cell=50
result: 2.5
